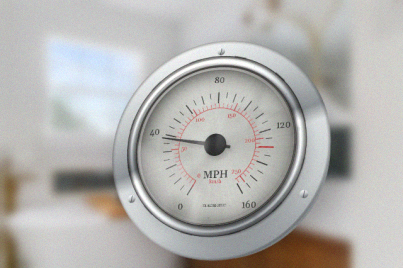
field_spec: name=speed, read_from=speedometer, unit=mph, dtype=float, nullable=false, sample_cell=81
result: 37.5
